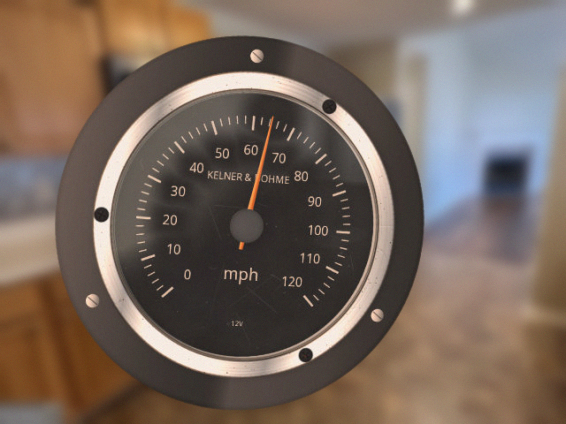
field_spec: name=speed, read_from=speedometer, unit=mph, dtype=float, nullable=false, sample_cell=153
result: 64
